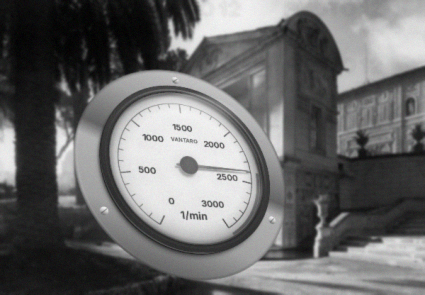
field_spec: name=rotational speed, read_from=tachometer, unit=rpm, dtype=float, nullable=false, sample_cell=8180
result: 2400
